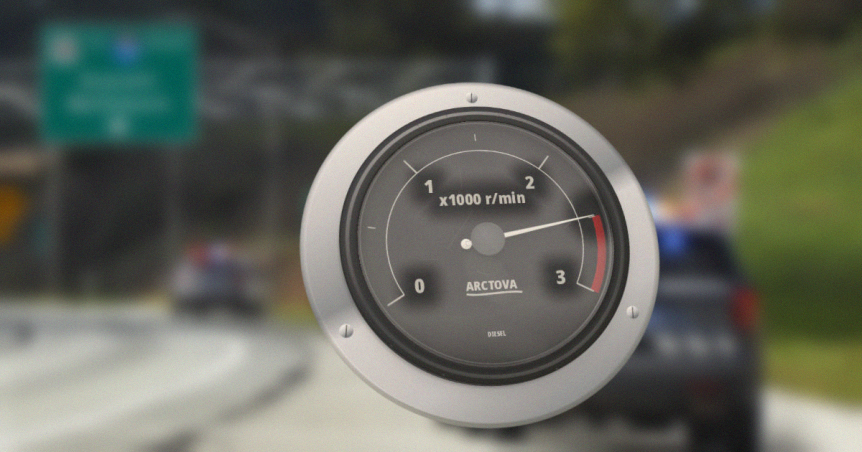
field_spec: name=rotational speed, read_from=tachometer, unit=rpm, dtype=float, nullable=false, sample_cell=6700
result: 2500
